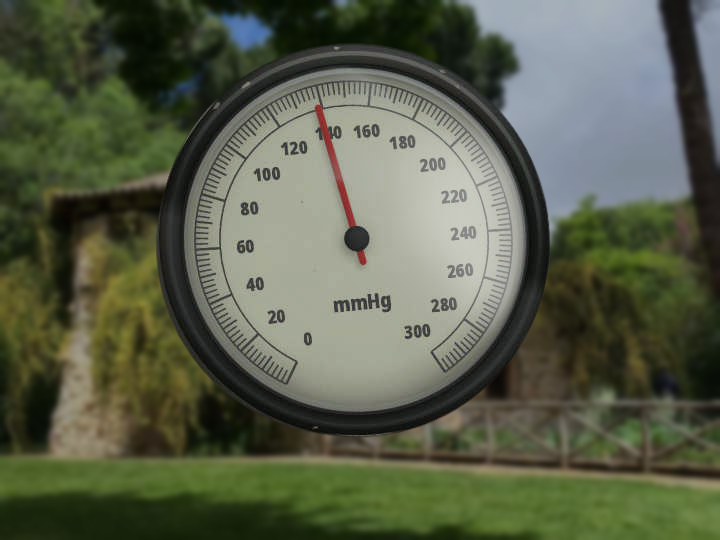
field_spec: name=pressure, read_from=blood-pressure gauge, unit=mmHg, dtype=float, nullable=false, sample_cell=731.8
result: 138
